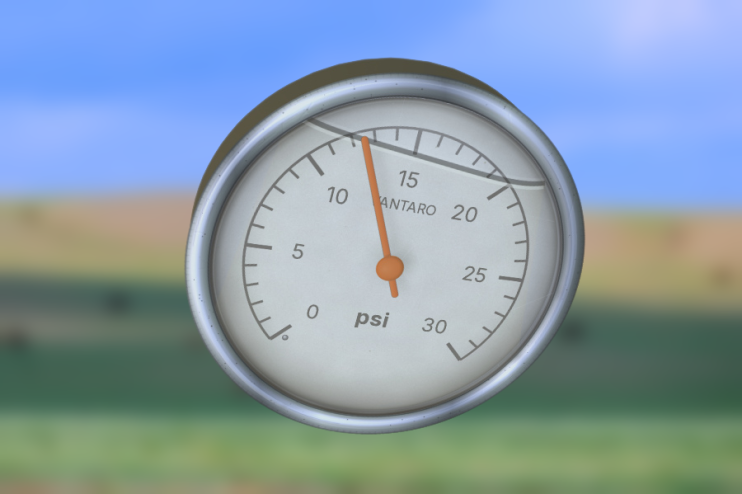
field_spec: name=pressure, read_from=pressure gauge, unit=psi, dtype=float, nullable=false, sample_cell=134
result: 12.5
